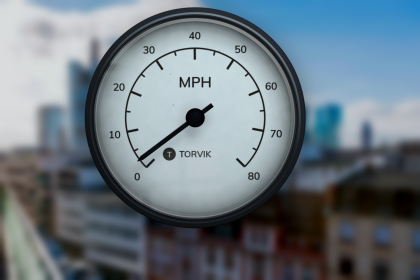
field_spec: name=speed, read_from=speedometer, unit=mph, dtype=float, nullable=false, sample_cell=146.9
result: 2.5
